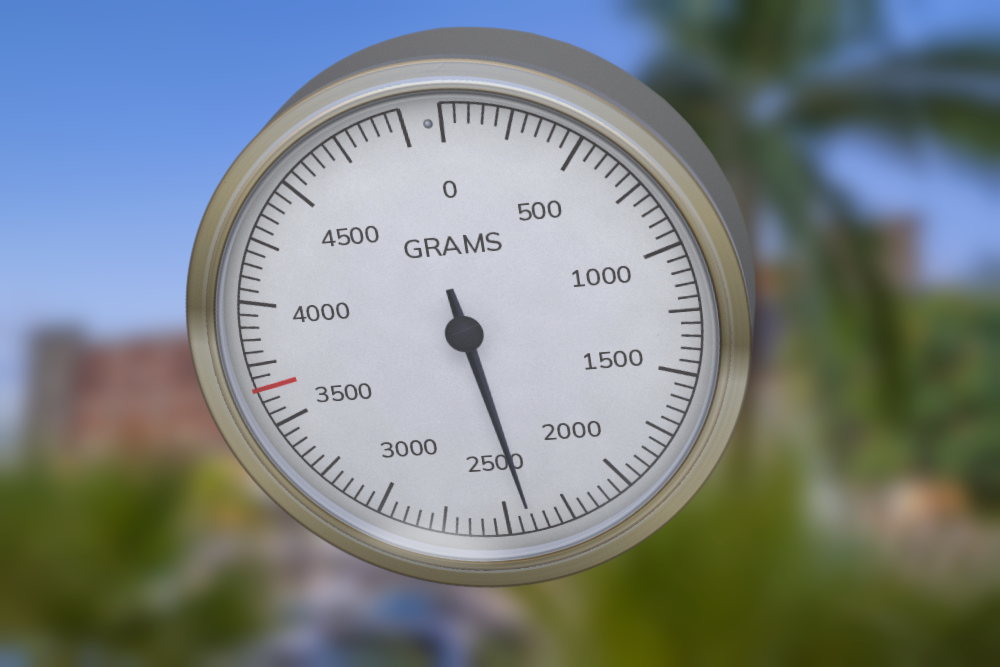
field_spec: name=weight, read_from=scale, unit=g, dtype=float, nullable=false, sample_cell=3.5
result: 2400
